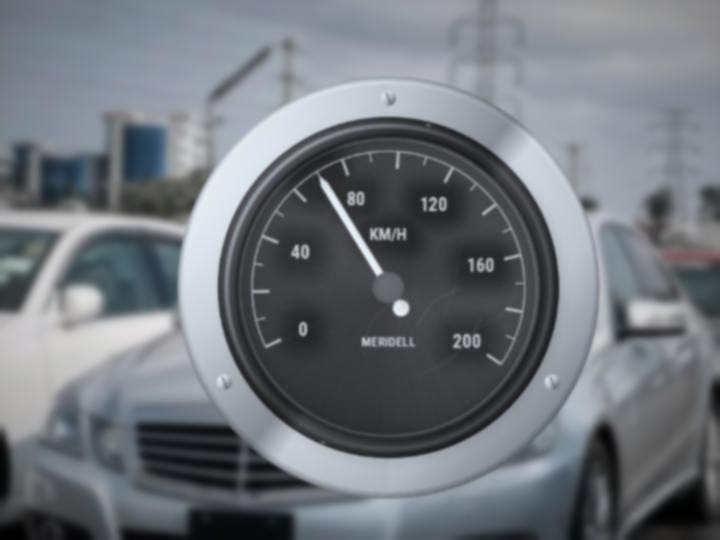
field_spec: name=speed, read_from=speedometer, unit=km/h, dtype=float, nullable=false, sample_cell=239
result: 70
